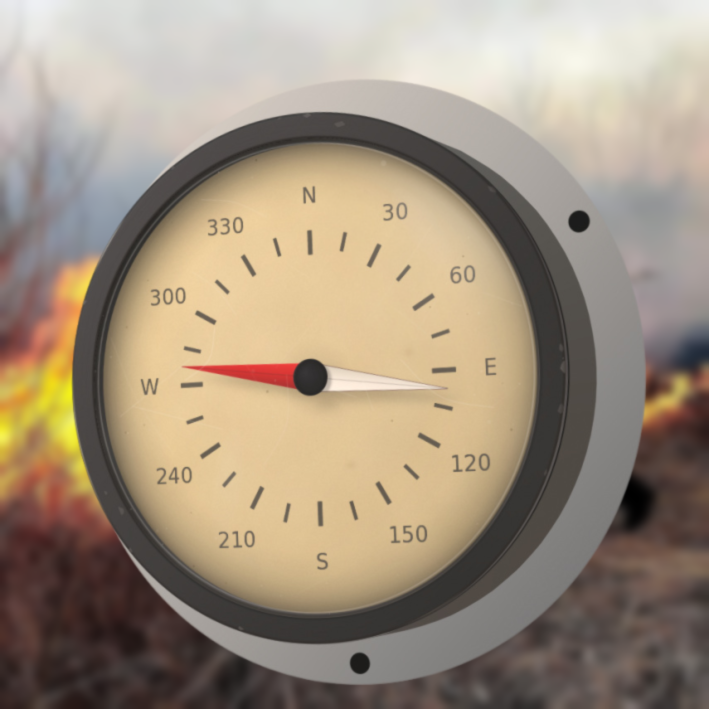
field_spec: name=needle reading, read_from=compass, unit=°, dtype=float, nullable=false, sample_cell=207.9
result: 277.5
